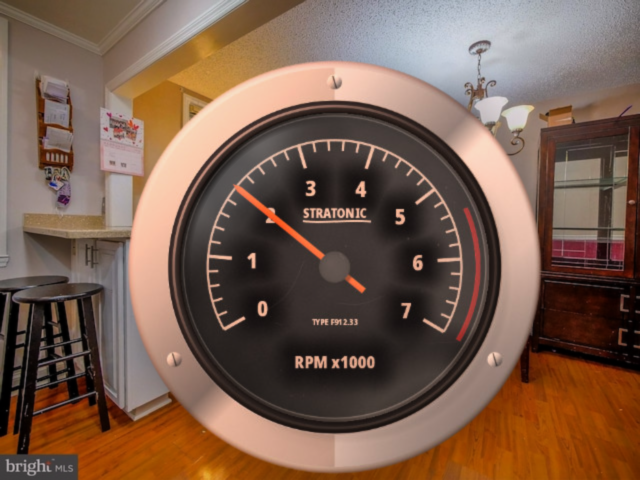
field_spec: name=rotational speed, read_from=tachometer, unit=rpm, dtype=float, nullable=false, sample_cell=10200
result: 2000
